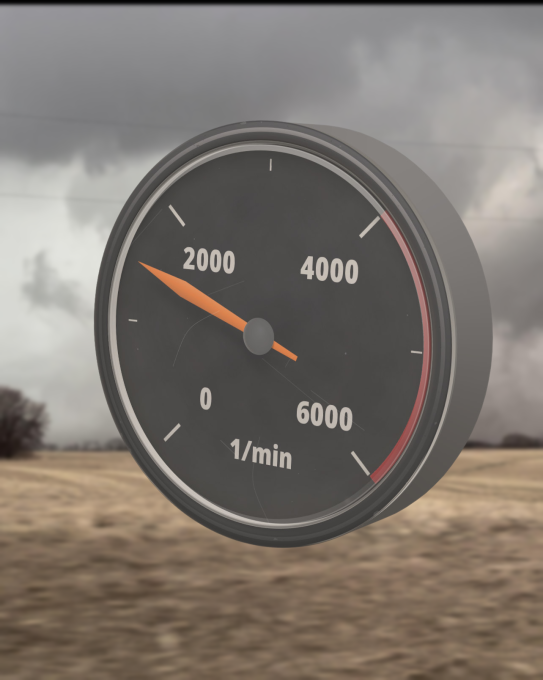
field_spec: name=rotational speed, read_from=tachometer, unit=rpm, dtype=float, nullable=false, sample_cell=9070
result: 1500
